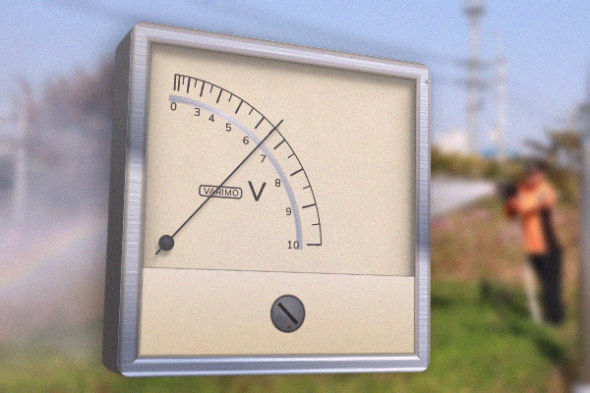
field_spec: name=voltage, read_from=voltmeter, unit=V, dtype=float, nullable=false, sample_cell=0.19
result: 6.5
